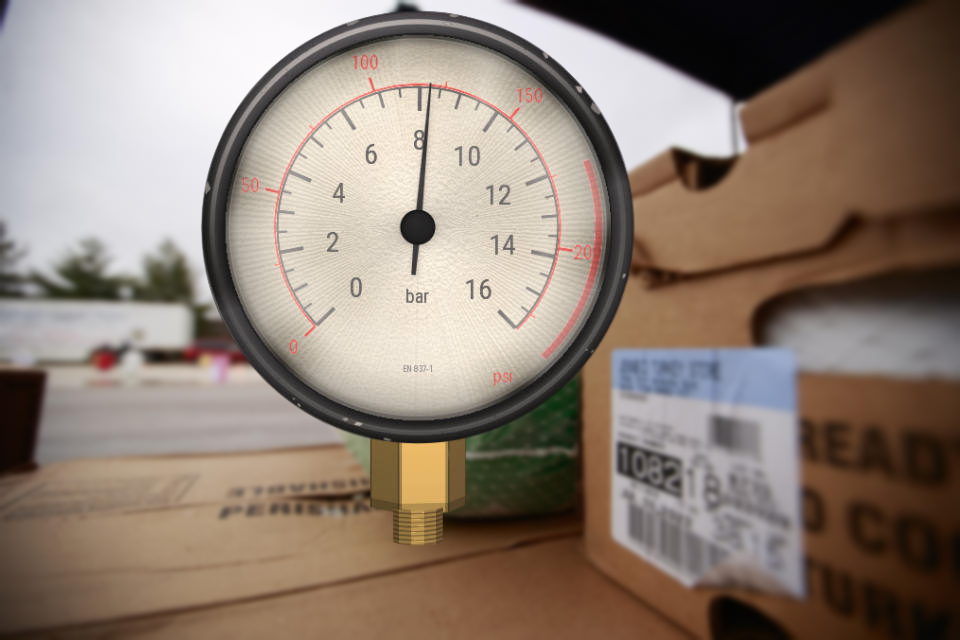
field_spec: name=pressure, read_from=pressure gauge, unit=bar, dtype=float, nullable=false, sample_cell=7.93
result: 8.25
